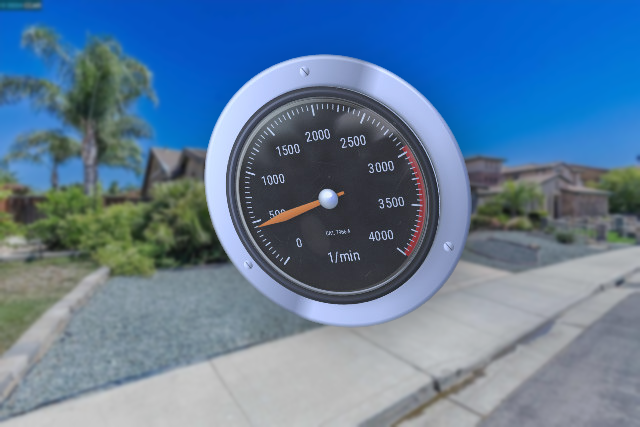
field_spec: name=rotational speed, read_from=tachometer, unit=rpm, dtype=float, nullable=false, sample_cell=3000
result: 450
